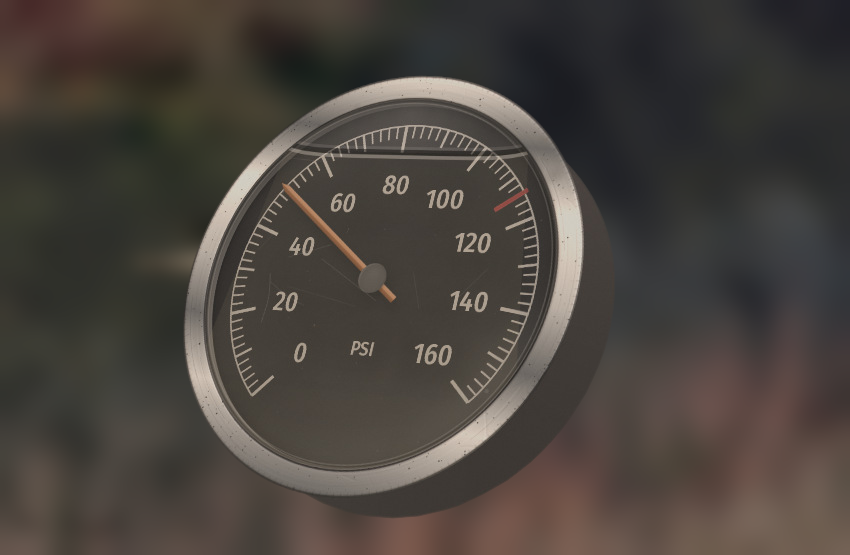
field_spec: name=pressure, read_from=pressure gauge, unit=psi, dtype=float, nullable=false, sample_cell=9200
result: 50
